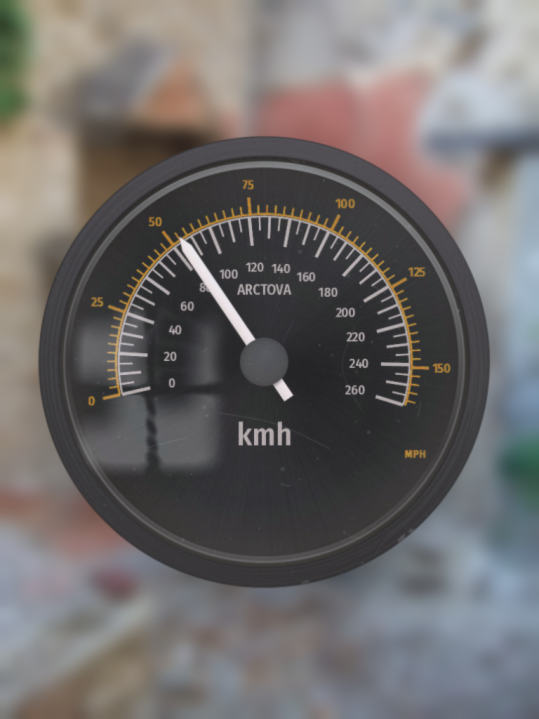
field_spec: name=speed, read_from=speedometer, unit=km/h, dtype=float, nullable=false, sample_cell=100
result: 85
